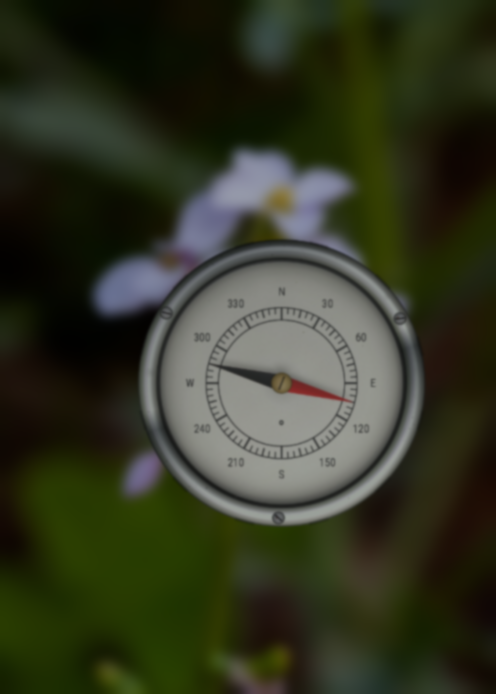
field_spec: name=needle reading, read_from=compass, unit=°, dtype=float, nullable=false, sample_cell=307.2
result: 105
